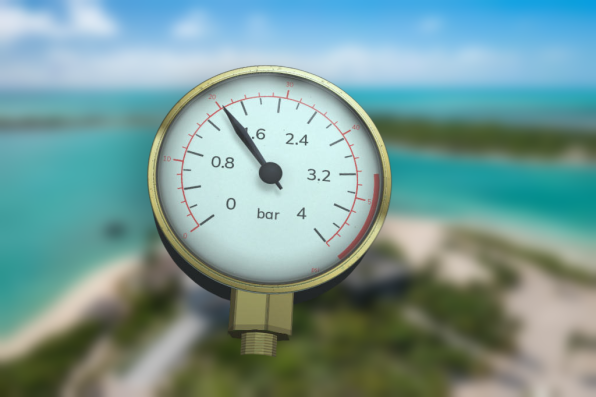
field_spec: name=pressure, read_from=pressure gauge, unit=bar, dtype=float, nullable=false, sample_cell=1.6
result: 1.4
